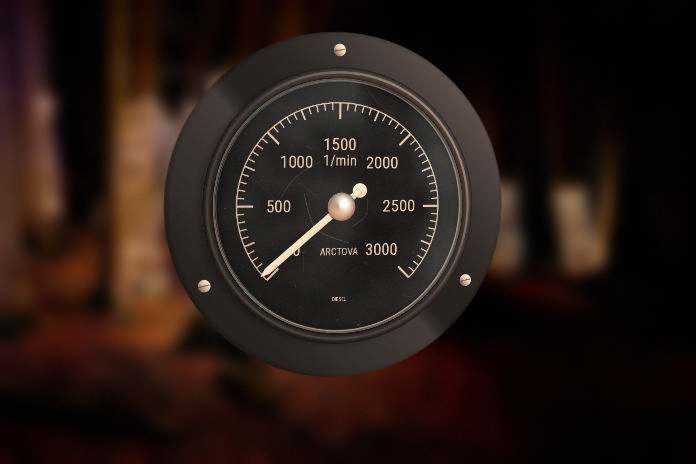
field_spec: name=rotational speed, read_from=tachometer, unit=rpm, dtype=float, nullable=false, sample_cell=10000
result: 50
